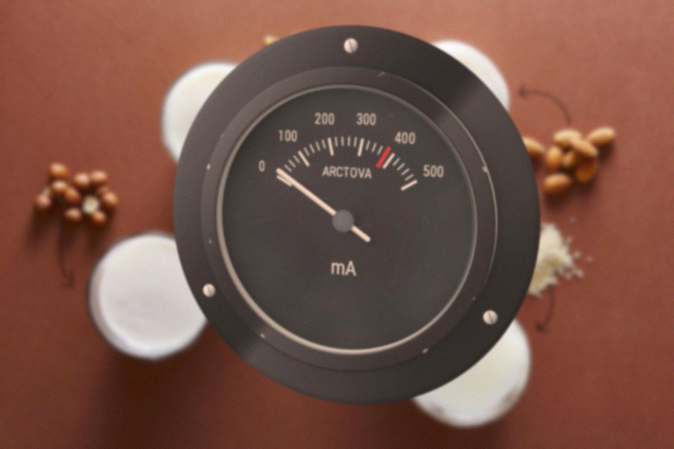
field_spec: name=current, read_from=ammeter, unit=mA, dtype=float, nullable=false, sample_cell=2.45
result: 20
